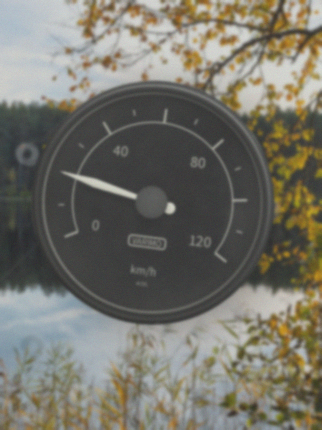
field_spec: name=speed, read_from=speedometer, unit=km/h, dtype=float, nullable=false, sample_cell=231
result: 20
